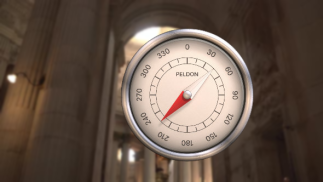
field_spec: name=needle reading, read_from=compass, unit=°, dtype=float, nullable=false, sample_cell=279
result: 225
